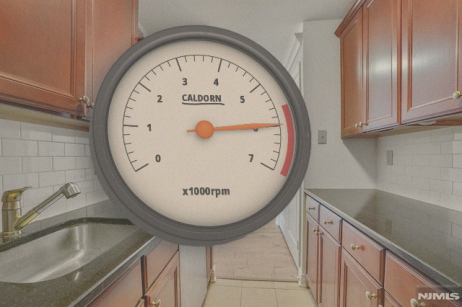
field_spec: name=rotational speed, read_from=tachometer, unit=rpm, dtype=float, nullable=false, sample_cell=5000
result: 6000
